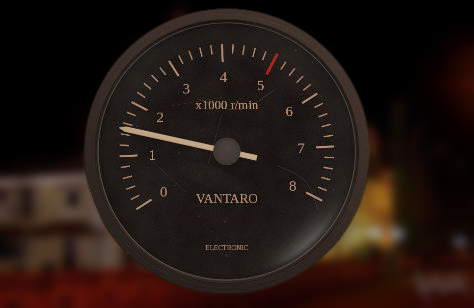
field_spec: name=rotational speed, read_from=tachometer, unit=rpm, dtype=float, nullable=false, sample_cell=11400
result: 1500
